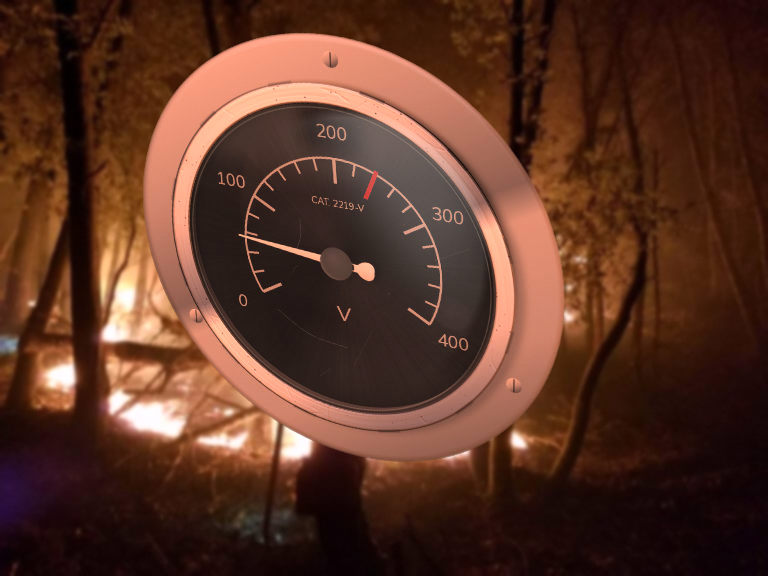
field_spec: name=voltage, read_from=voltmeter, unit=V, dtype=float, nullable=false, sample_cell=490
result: 60
